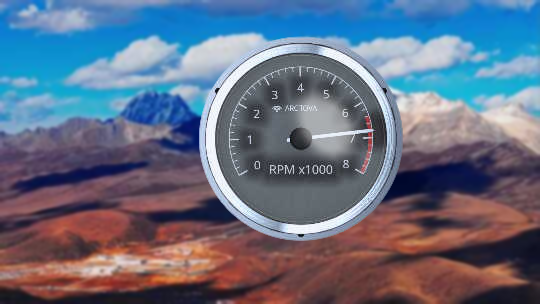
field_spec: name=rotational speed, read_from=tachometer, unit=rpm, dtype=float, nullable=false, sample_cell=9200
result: 6800
